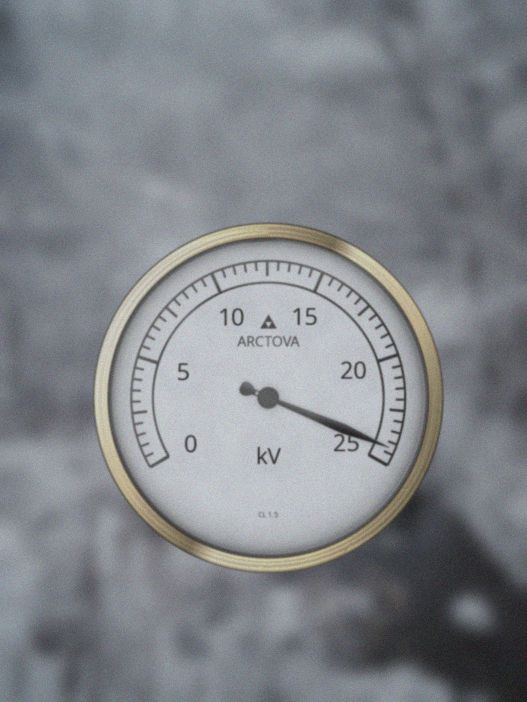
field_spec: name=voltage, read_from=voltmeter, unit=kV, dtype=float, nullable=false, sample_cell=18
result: 24.25
